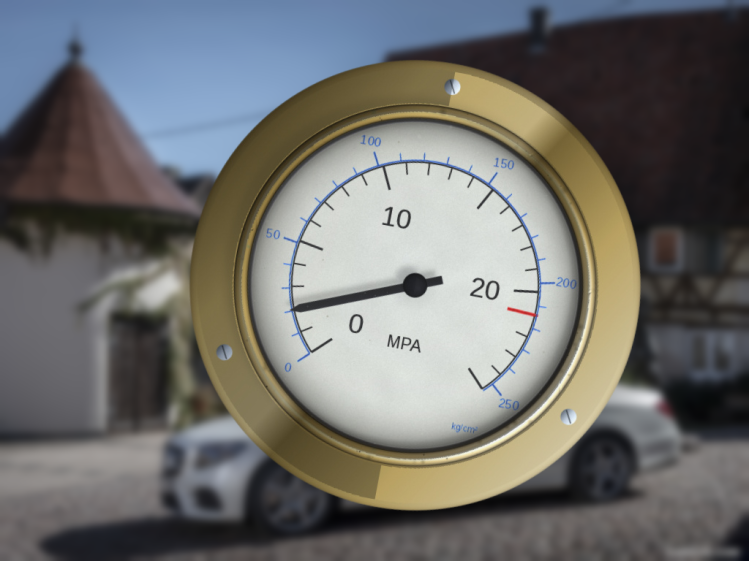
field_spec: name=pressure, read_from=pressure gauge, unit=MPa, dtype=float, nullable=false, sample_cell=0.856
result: 2
